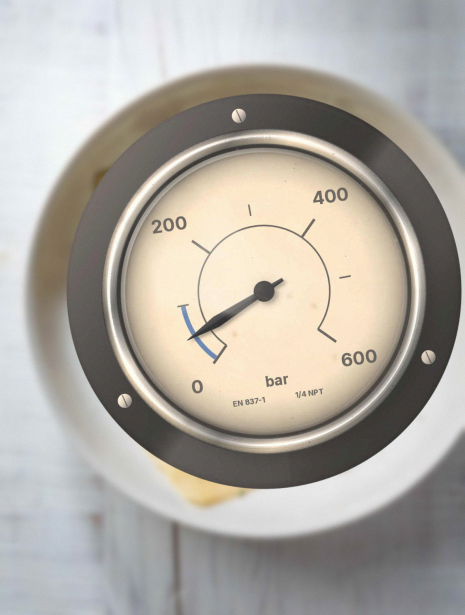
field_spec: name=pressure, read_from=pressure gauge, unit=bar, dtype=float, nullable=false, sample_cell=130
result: 50
